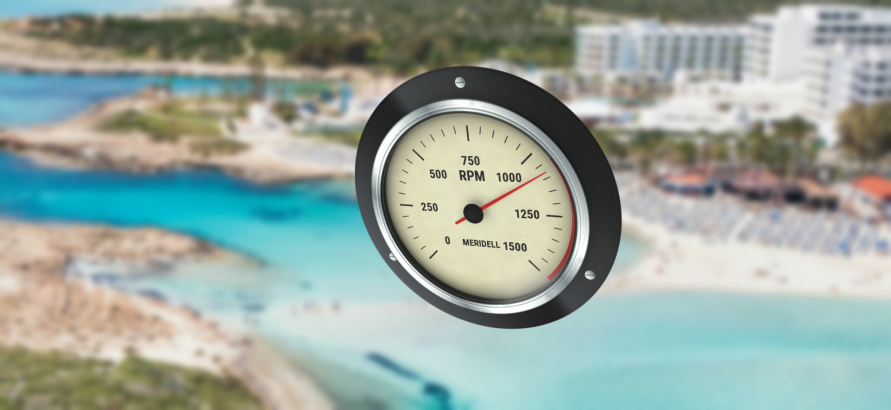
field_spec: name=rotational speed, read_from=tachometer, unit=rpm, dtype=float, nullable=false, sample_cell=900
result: 1075
